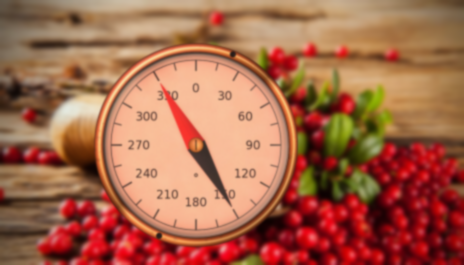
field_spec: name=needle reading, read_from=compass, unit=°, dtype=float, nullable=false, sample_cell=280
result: 330
